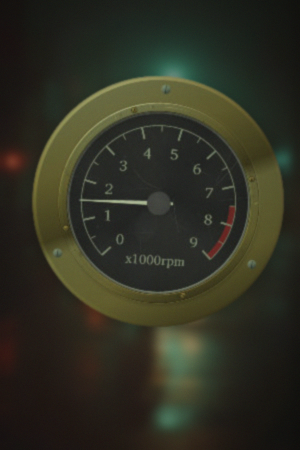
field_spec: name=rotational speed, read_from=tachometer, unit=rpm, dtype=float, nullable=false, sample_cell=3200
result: 1500
